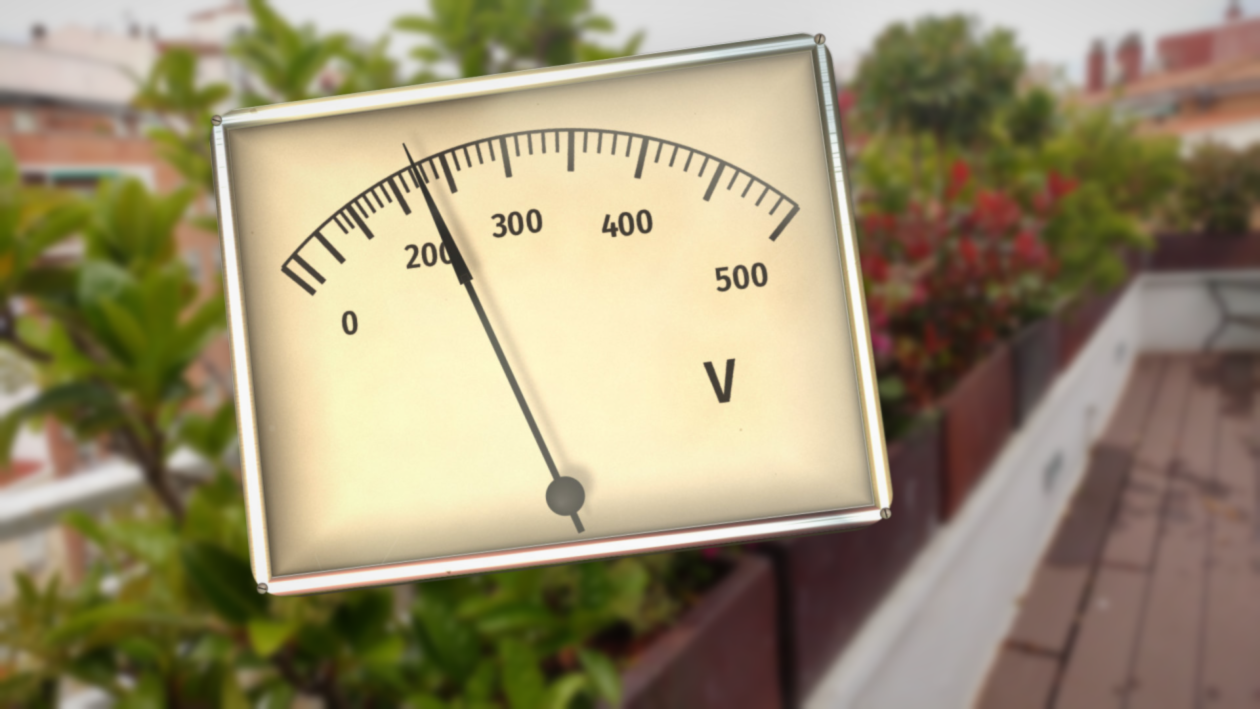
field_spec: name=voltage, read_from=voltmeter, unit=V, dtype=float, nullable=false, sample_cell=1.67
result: 225
